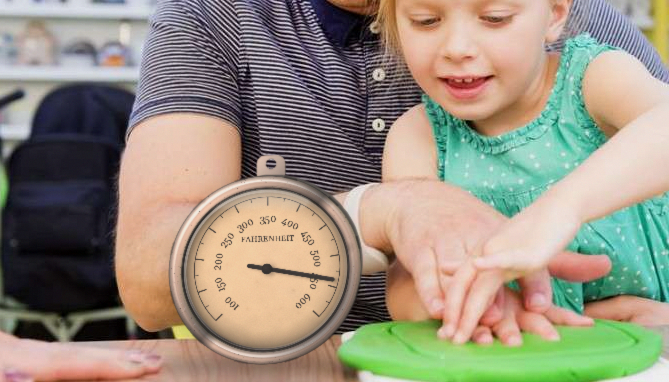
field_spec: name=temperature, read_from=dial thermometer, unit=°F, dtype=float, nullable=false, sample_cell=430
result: 537.5
